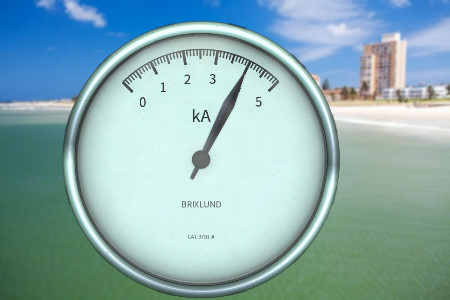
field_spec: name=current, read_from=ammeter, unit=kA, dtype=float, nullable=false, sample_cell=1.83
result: 4
